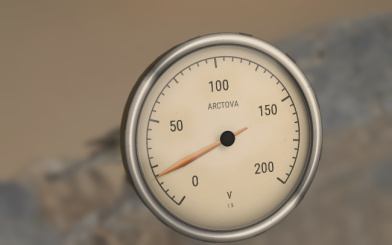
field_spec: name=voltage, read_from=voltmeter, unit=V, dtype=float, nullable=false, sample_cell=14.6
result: 20
